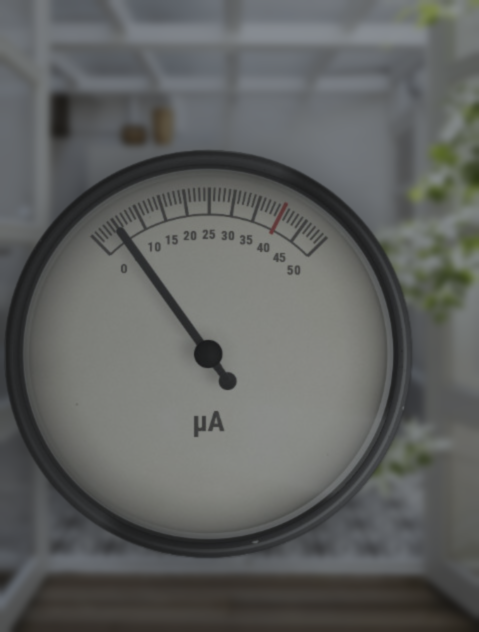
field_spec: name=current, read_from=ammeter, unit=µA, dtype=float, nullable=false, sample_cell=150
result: 5
